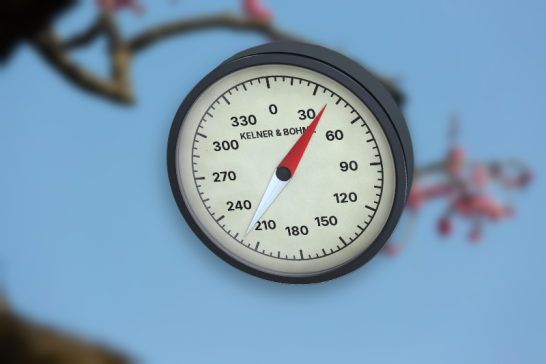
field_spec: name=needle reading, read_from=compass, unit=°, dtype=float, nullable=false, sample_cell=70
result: 40
